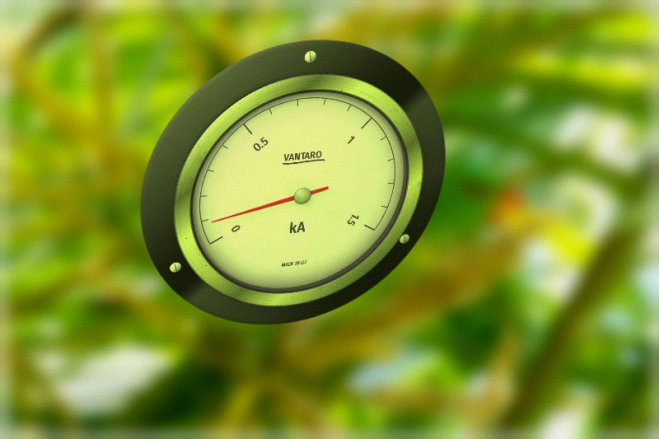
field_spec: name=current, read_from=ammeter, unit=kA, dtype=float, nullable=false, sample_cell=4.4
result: 0.1
